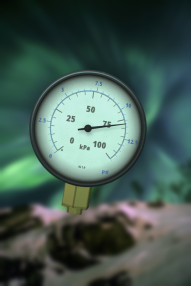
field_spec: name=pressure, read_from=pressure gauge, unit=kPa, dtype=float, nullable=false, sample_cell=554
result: 77.5
